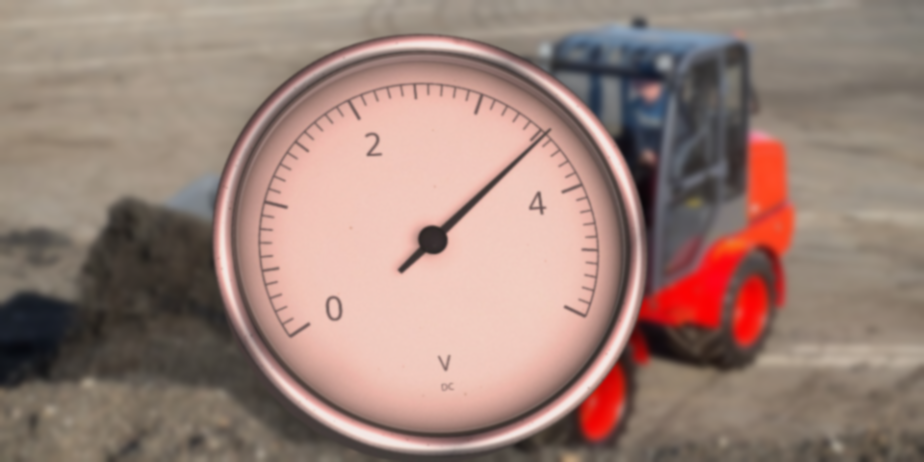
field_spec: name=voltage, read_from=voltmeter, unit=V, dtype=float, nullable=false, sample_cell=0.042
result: 3.55
